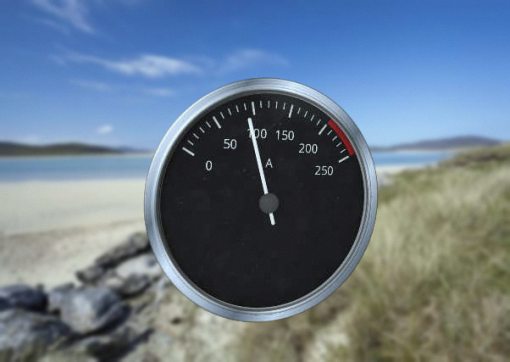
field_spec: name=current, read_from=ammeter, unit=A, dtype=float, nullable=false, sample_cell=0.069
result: 90
